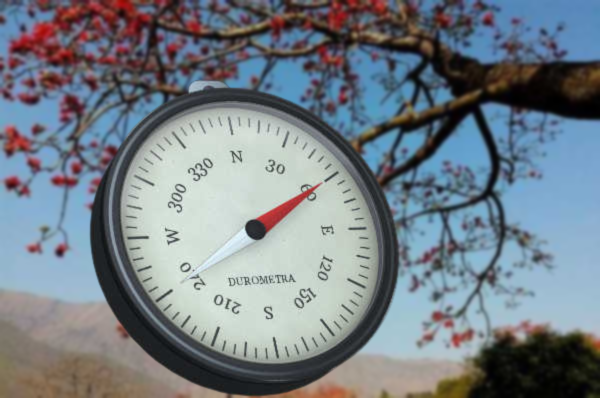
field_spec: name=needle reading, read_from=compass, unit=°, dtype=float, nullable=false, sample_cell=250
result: 60
